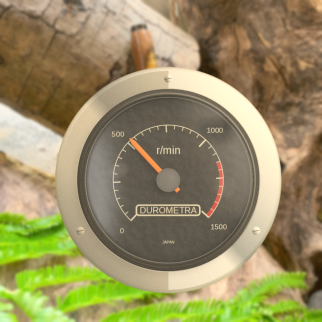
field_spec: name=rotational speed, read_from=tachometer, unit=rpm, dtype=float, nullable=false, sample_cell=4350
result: 525
